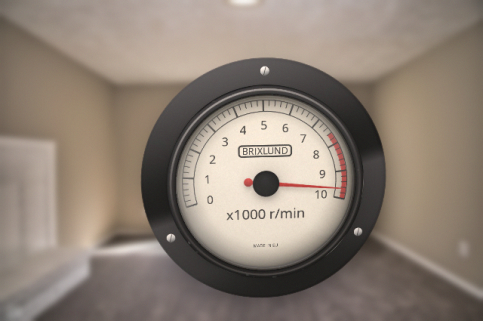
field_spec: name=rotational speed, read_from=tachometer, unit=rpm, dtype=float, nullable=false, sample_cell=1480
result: 9600
